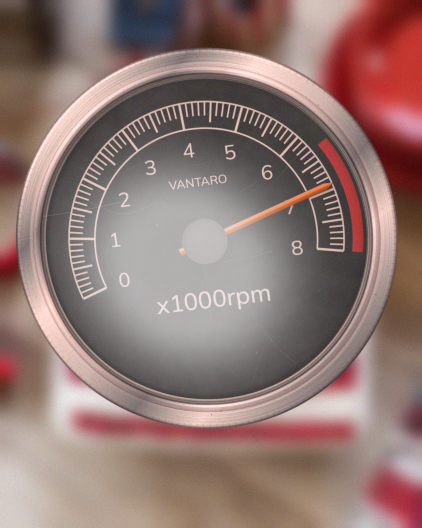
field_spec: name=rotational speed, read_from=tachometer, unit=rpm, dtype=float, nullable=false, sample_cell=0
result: 6900
